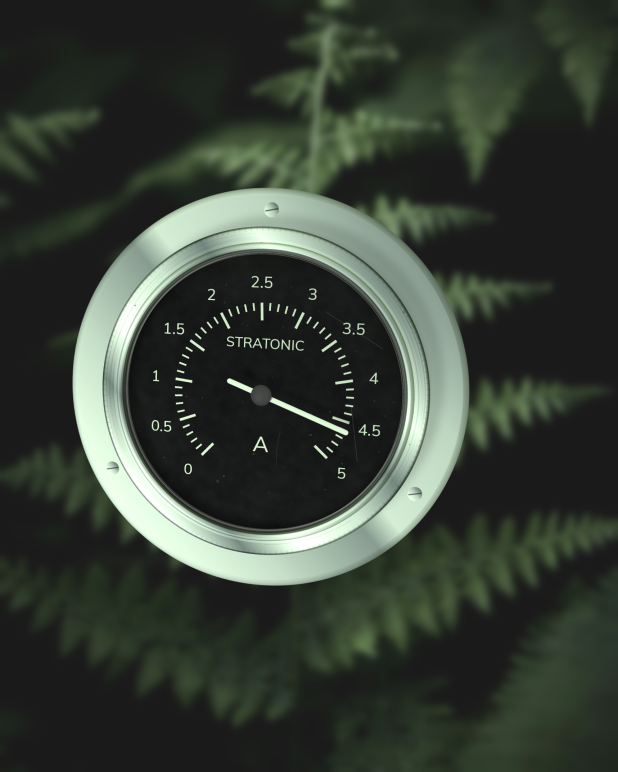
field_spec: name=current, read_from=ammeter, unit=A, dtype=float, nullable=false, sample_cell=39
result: 4.6
